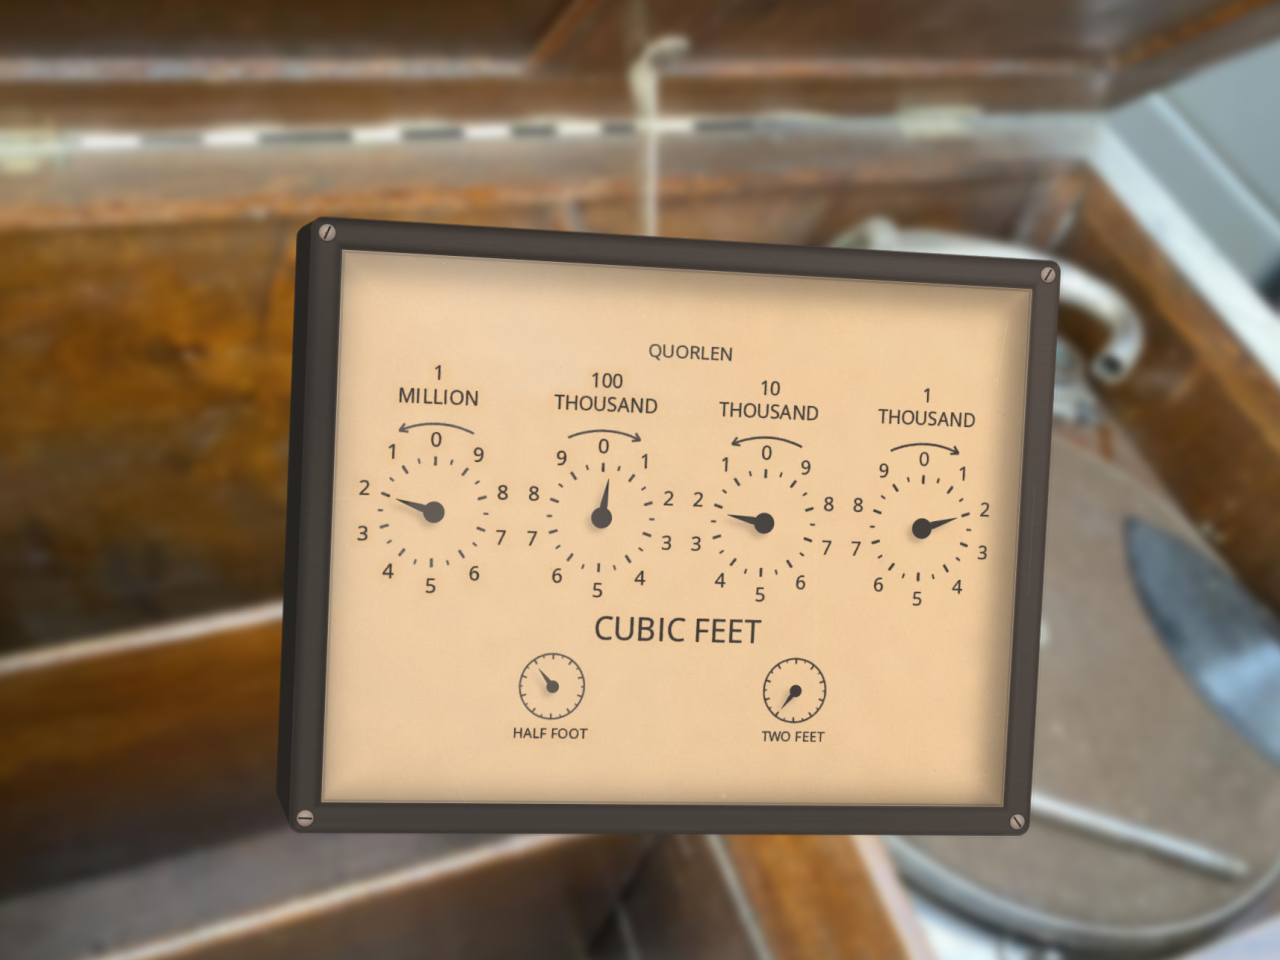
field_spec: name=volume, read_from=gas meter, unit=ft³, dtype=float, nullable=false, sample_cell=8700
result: 202200
